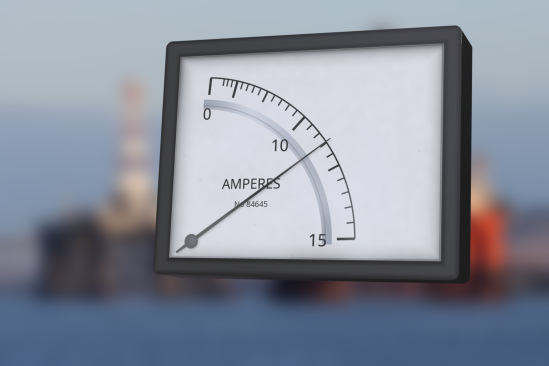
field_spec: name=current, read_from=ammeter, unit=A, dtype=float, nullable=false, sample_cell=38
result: 11.5
